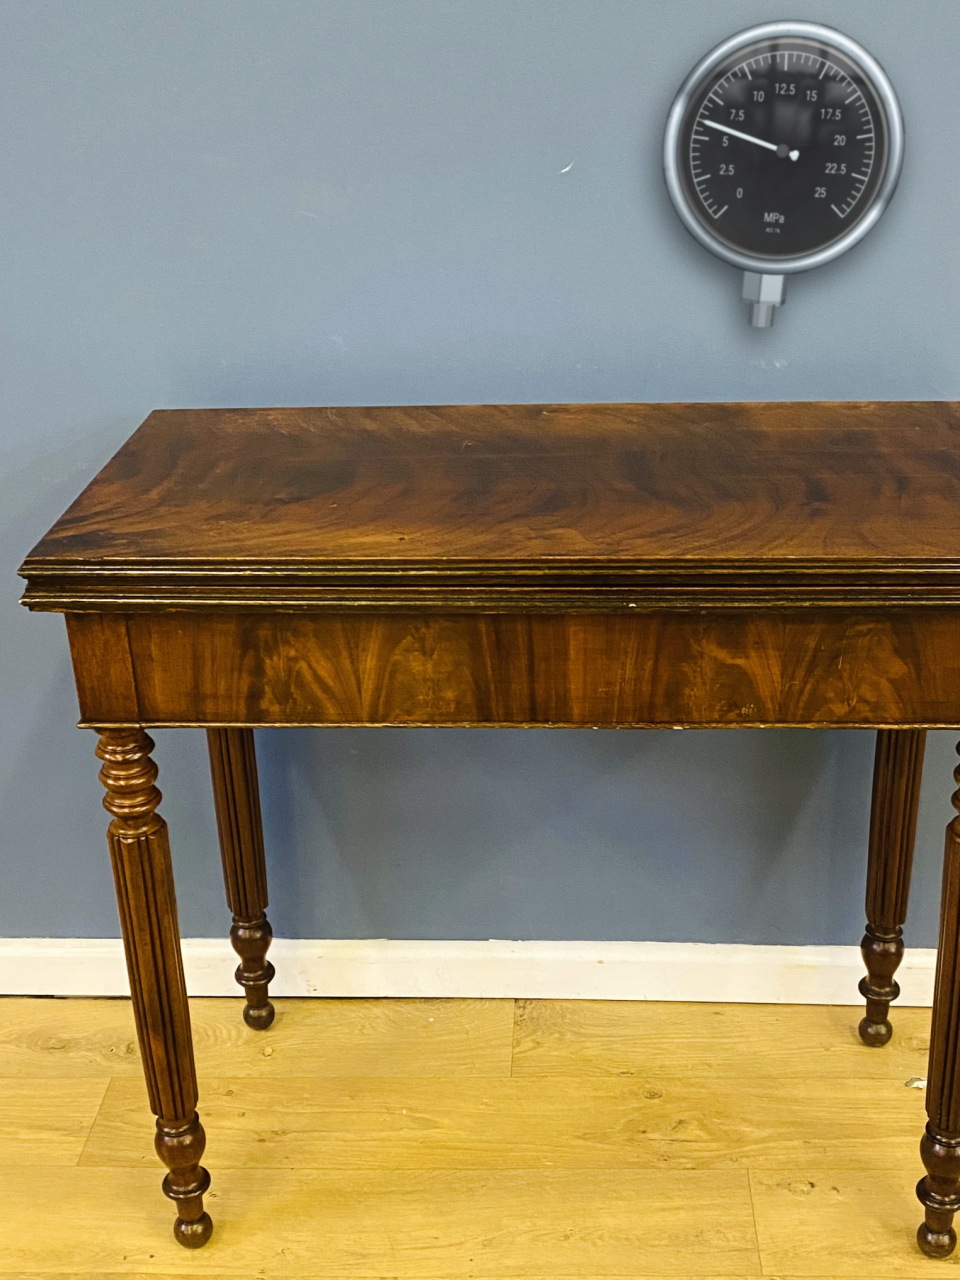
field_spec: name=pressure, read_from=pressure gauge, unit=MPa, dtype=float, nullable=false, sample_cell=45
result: 6
